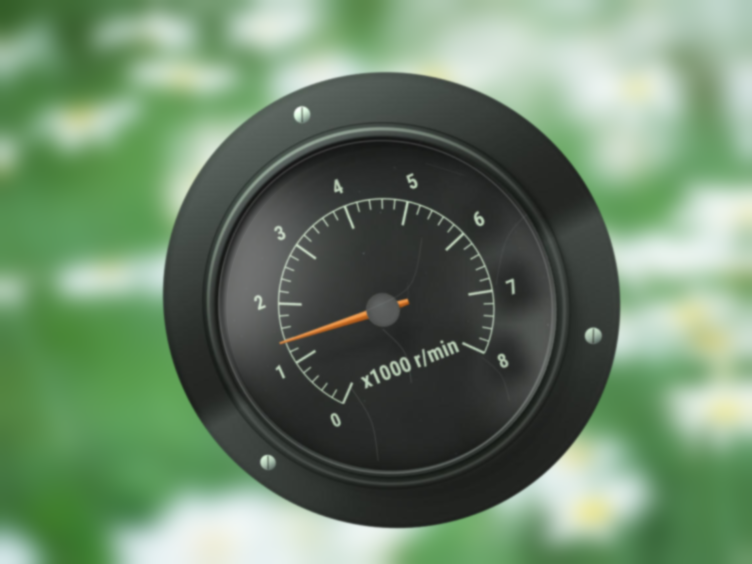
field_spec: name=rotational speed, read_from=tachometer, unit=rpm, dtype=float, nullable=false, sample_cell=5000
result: 1400
